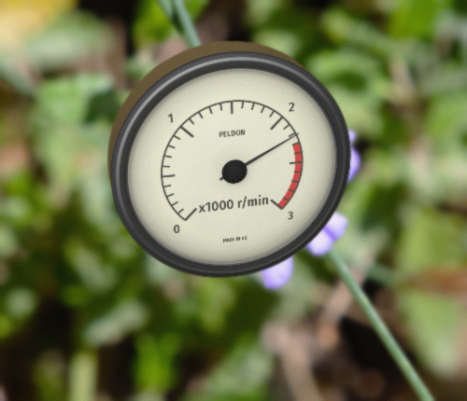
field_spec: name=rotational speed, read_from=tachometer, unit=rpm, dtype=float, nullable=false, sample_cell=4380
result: 2200
